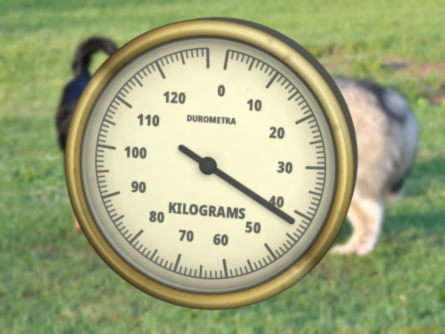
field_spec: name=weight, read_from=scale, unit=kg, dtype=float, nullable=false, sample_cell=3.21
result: 42
